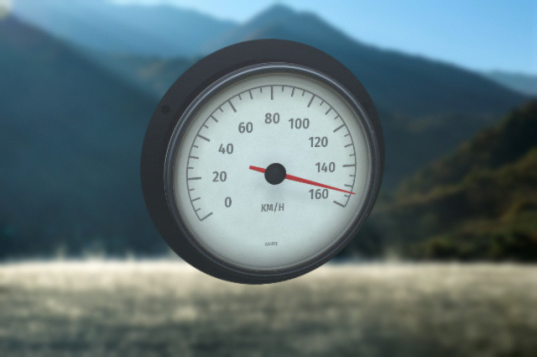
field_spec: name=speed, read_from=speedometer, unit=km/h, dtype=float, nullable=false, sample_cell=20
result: 152.5
